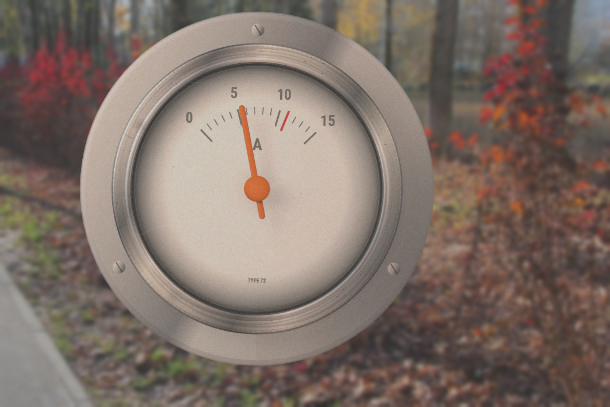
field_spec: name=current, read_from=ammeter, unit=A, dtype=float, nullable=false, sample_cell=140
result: 5.5
